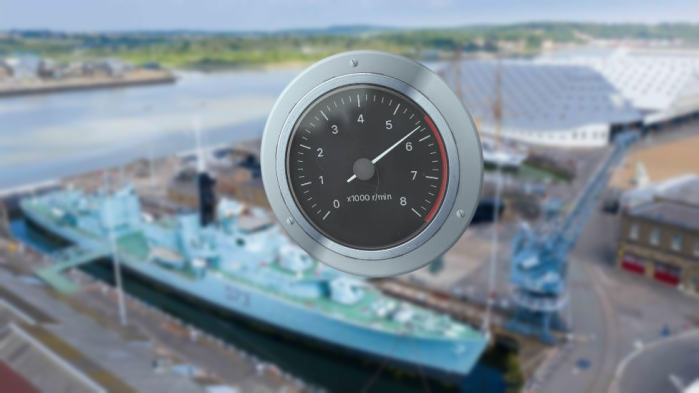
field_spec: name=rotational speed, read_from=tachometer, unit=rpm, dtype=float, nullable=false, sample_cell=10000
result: 5700
